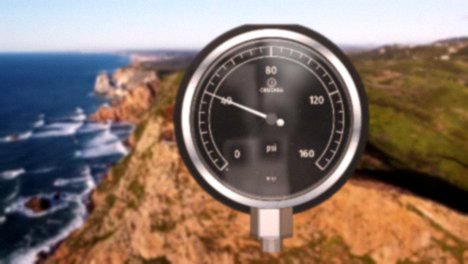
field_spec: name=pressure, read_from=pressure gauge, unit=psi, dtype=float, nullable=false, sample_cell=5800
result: 40
